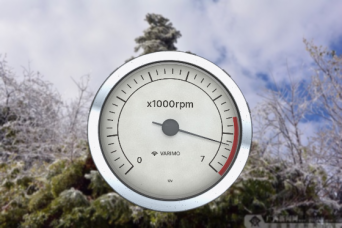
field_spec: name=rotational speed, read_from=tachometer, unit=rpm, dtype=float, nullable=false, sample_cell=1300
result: 6300
